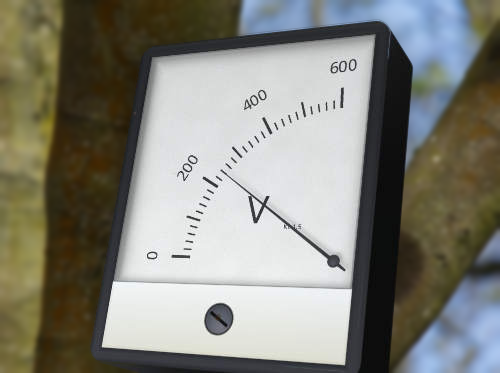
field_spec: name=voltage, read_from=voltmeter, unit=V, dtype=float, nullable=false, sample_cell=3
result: 240
